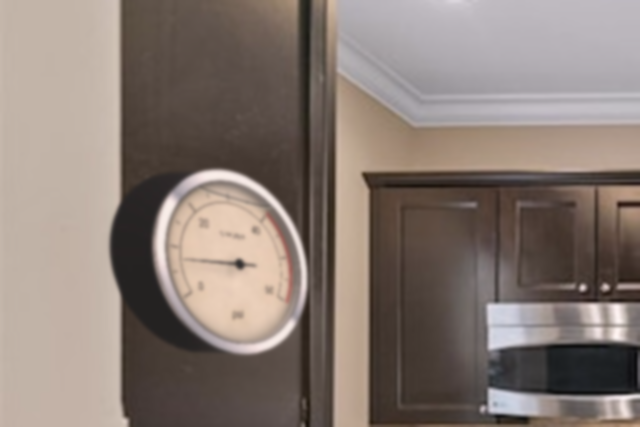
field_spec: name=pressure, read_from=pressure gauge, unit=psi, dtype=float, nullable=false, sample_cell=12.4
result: 7.5
